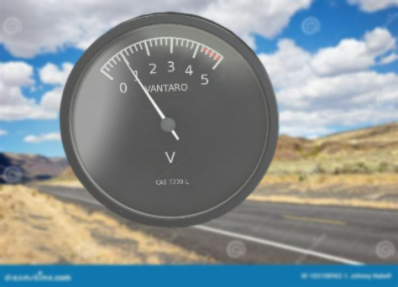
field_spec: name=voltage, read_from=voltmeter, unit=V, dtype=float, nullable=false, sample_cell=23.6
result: 1
